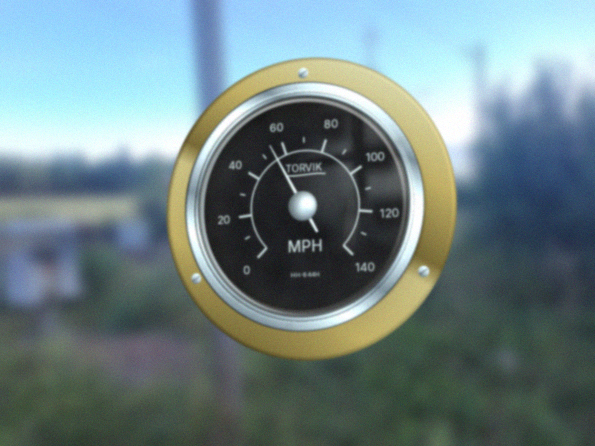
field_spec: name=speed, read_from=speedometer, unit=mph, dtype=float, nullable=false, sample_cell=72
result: 55
